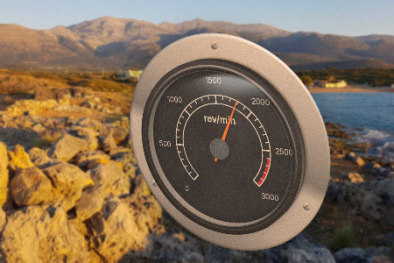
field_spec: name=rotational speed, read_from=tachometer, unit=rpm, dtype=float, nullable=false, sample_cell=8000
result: 1800
